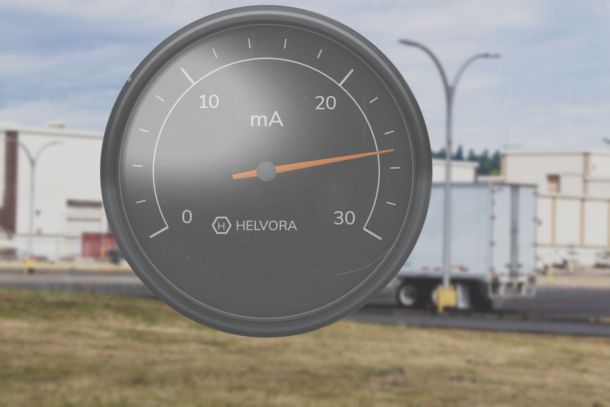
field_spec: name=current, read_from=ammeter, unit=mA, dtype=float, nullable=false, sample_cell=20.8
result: 25
